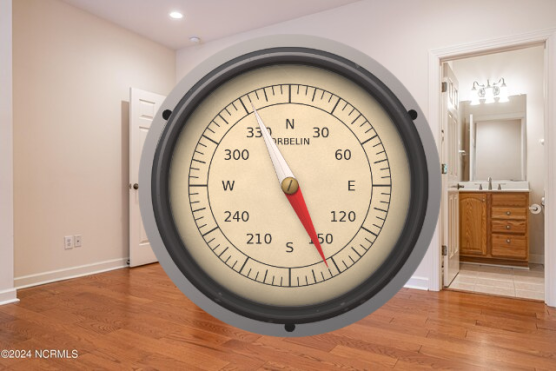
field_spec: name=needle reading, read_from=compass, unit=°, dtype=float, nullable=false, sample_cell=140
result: 155
